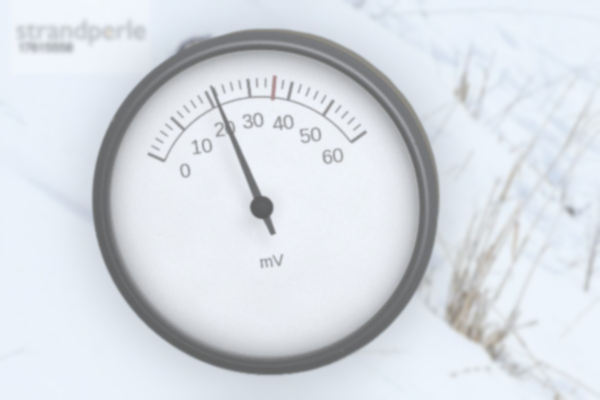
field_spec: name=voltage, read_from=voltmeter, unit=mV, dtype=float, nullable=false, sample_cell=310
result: 22
